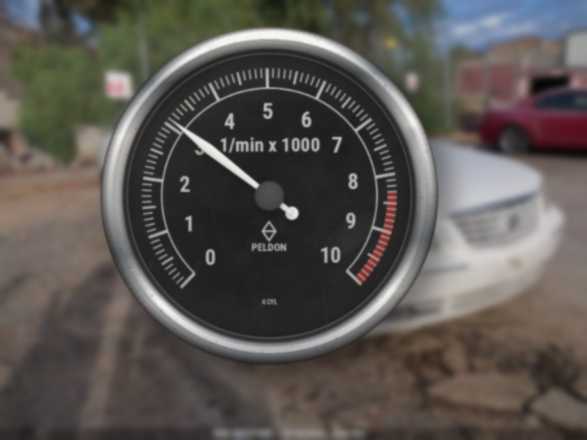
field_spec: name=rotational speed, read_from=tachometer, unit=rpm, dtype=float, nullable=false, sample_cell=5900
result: 3100
